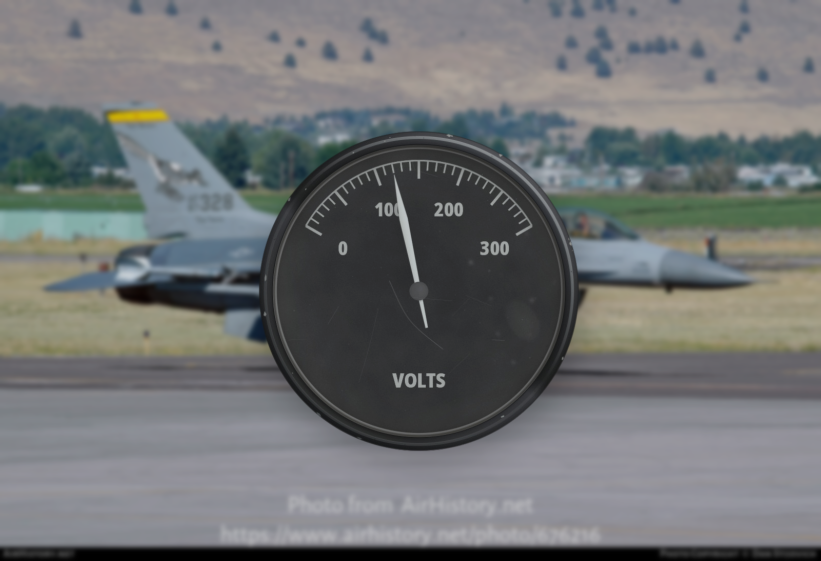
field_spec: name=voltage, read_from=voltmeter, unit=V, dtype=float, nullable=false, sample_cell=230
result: 120
